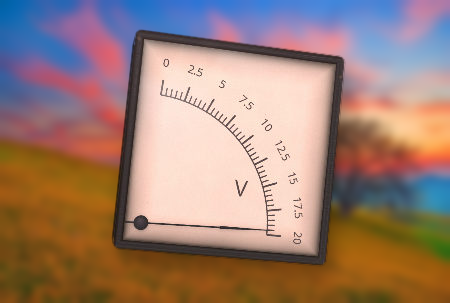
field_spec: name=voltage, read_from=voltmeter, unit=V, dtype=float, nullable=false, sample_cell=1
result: 19.5
